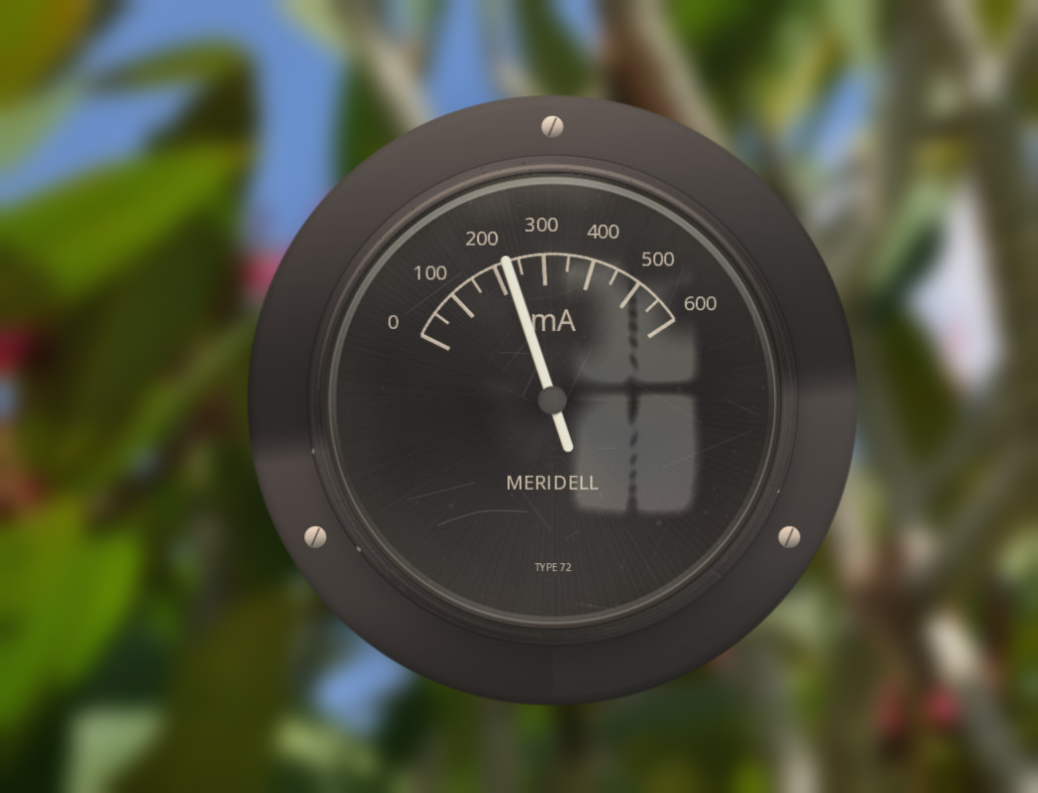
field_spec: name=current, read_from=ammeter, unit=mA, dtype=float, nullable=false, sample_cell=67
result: 225
